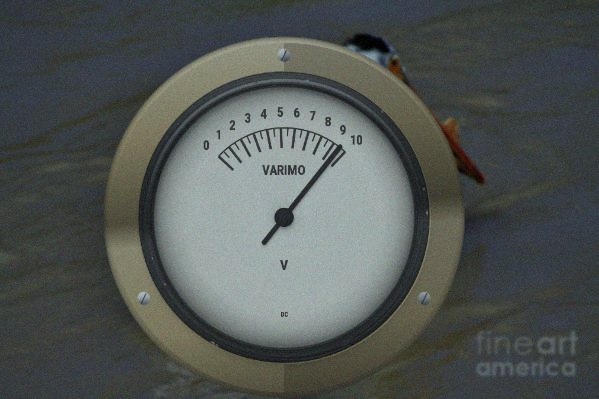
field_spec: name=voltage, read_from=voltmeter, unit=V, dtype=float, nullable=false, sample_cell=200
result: 9.5
